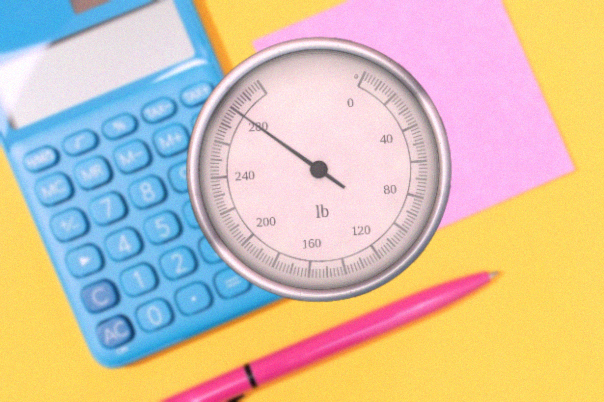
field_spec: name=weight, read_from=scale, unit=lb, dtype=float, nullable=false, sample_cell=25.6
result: 280
